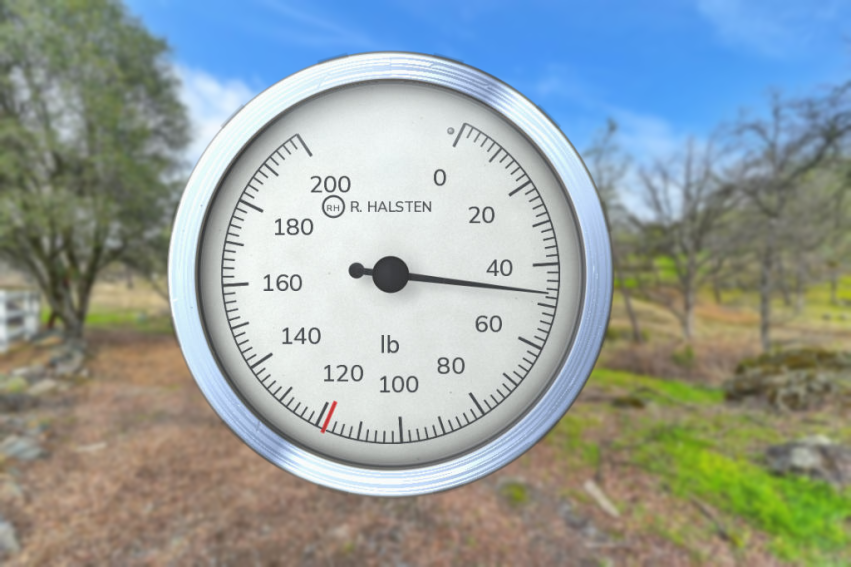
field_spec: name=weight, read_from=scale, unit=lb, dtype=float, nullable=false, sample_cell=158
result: 47
